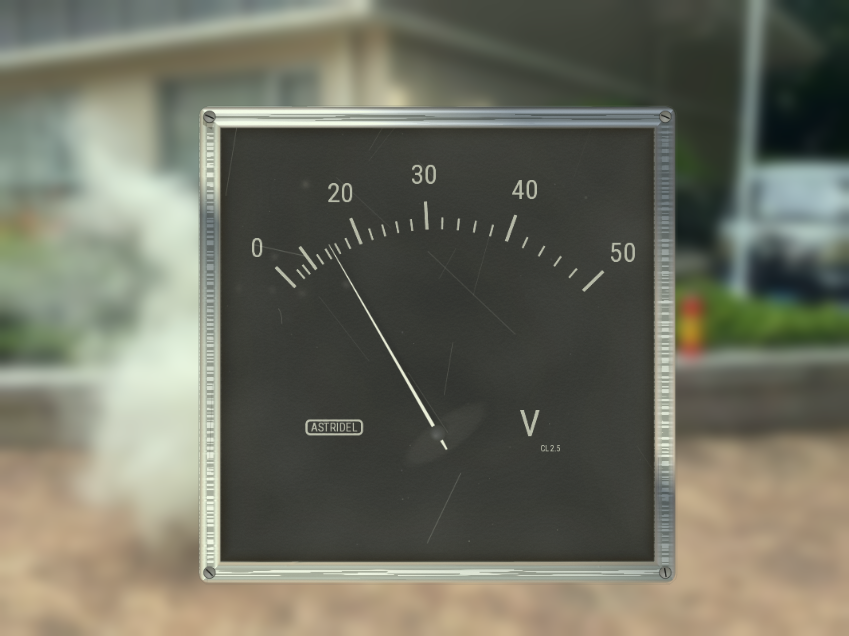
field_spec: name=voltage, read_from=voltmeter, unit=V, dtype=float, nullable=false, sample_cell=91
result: 15
